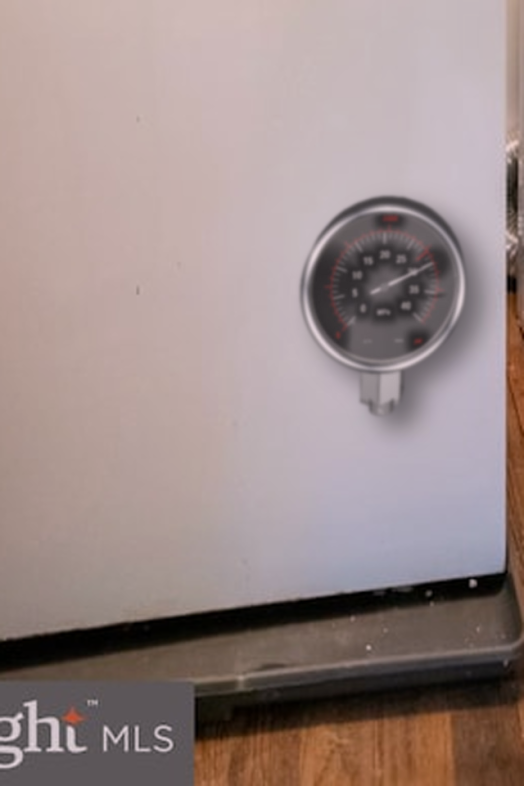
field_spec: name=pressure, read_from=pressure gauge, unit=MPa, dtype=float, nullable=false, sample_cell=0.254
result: 30
